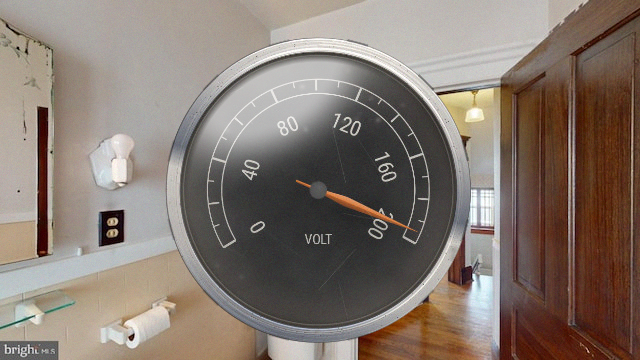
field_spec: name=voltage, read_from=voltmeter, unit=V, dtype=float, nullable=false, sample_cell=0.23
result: 195
